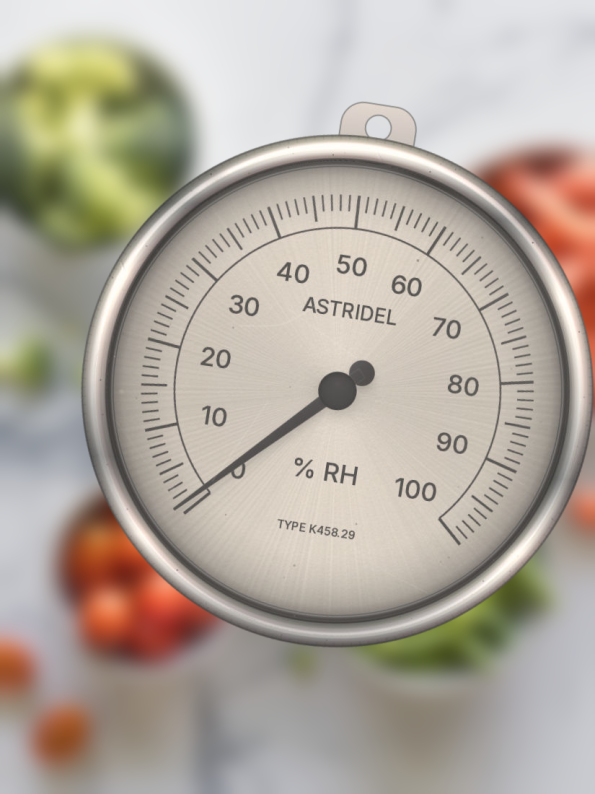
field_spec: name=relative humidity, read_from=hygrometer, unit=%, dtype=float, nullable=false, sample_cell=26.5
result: 1
